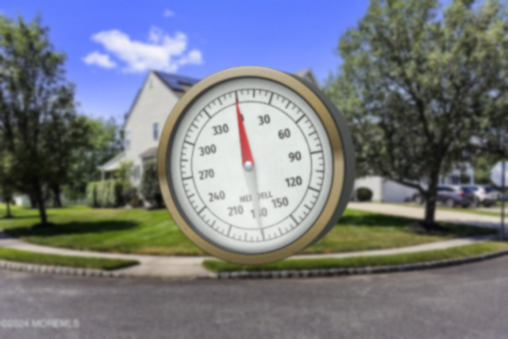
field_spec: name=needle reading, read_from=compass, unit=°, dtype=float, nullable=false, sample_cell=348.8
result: 0
